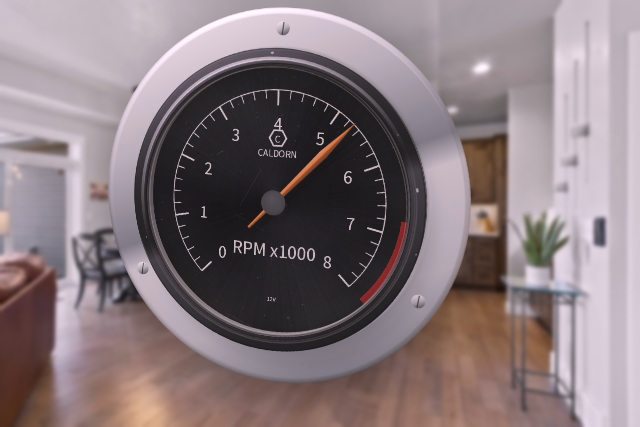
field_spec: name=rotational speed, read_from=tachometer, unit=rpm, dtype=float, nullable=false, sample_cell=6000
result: 5300
